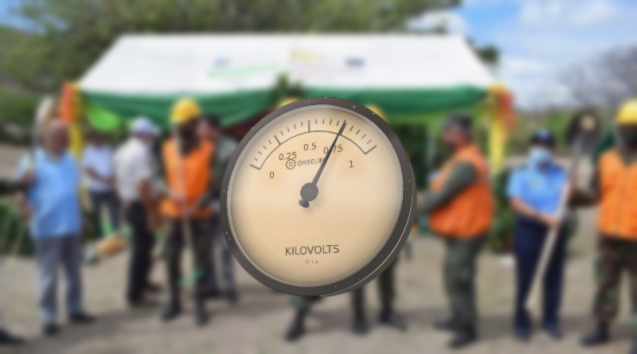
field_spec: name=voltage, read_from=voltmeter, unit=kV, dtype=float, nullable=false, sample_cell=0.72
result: 0.75
